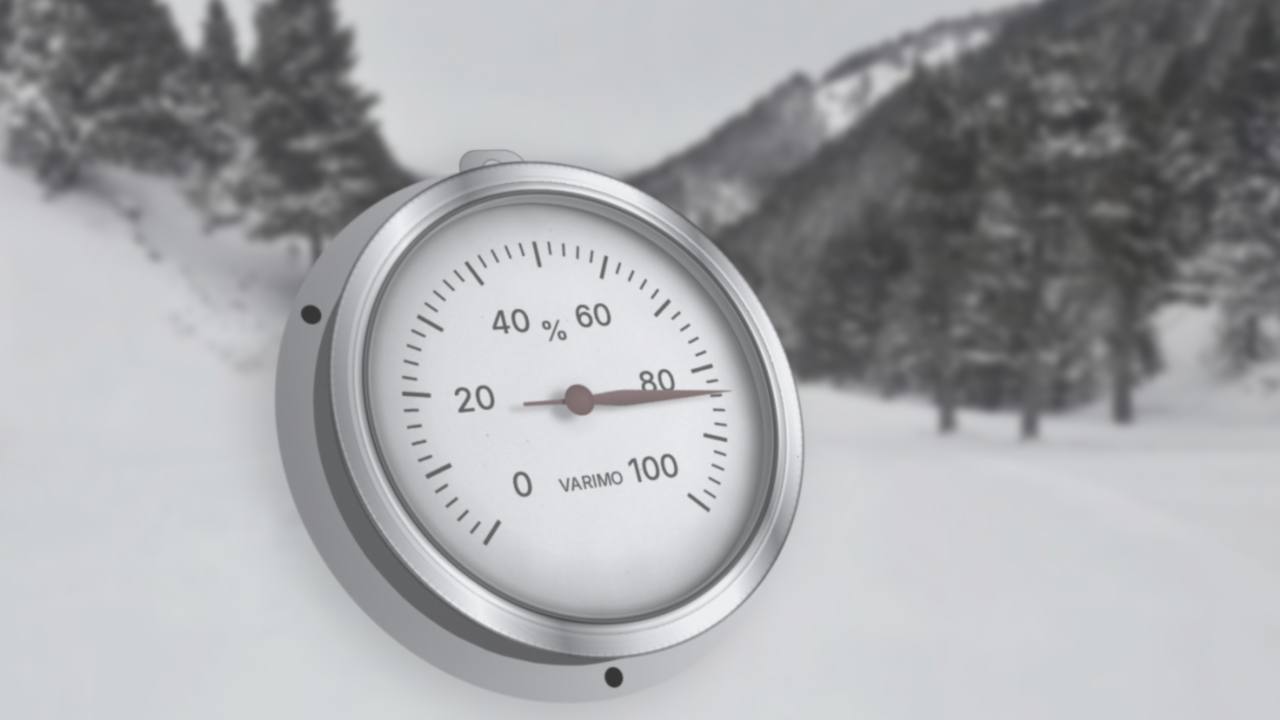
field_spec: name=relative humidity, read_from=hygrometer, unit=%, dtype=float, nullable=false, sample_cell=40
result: 84
